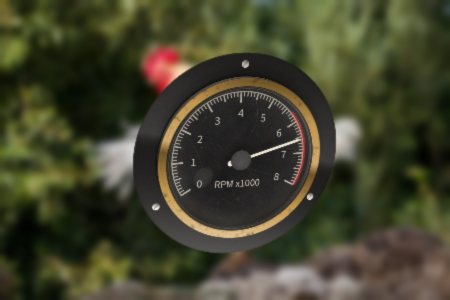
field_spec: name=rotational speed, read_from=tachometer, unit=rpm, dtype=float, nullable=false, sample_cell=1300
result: 6500
